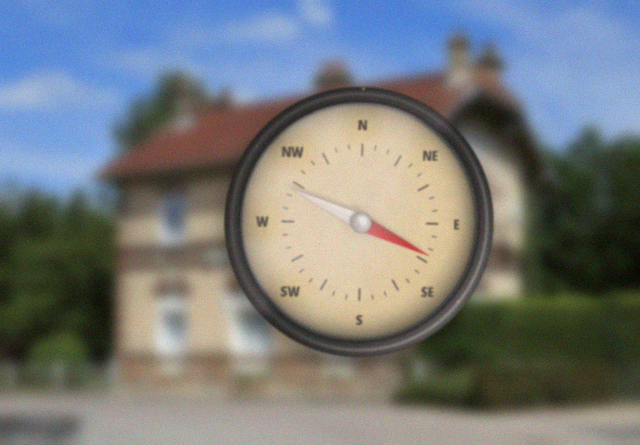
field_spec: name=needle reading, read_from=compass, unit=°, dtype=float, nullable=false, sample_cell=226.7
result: 115
